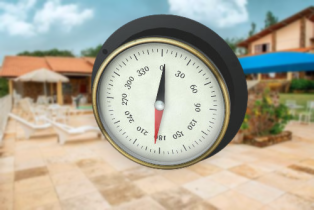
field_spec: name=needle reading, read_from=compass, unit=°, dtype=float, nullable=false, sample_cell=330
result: 185
